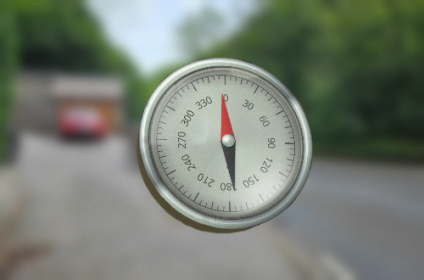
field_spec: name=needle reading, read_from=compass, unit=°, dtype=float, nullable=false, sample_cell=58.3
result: 355
